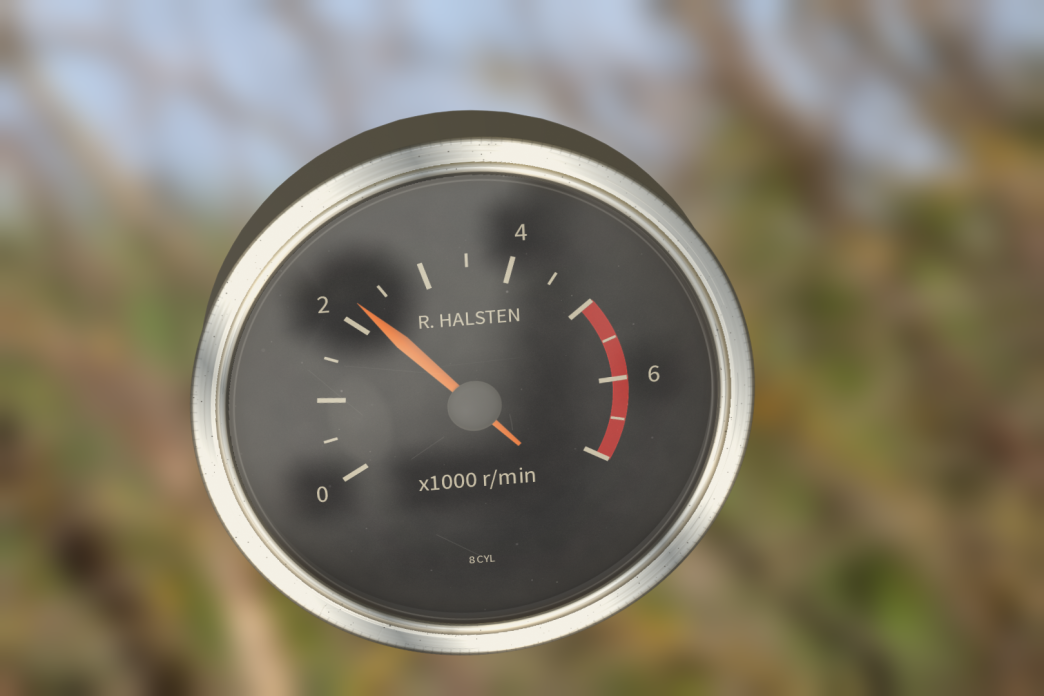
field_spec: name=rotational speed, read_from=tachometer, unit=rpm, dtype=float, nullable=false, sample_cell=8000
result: 2250
